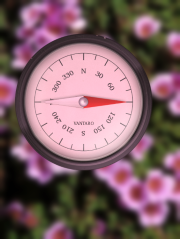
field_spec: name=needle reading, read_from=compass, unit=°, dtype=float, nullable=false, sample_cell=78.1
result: 90
